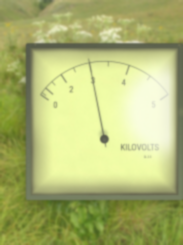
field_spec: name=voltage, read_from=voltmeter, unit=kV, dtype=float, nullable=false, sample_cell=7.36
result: 3
